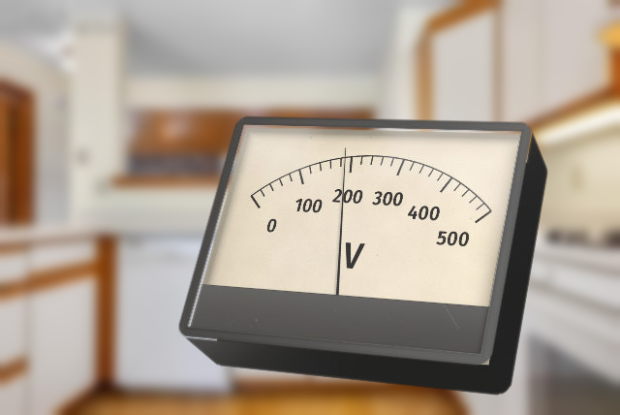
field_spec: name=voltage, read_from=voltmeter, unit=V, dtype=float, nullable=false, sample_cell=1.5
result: 190
